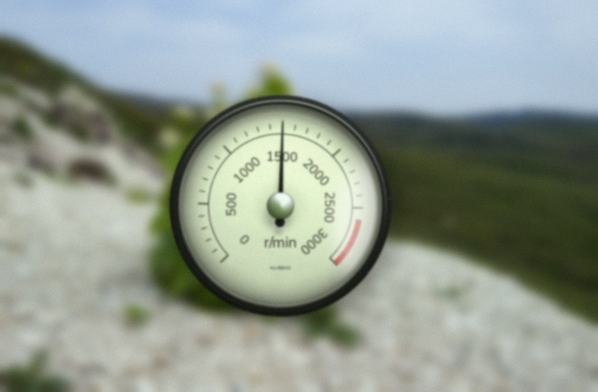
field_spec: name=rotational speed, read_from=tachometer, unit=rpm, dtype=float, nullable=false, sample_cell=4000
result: 1500
